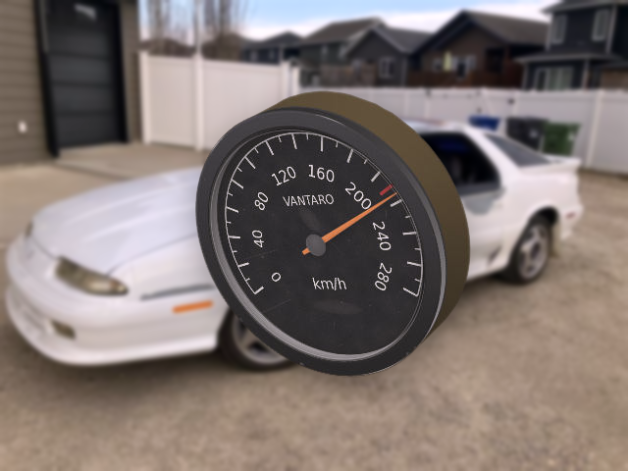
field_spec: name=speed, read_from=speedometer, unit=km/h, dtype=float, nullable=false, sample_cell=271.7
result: 215
